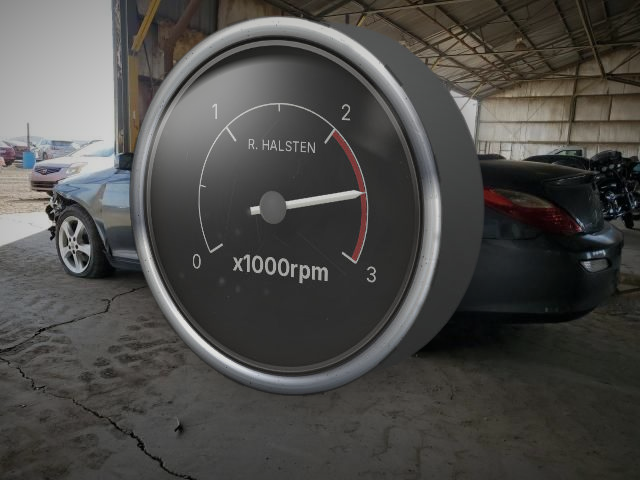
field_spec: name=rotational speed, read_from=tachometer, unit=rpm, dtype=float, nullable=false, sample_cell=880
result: 2500
